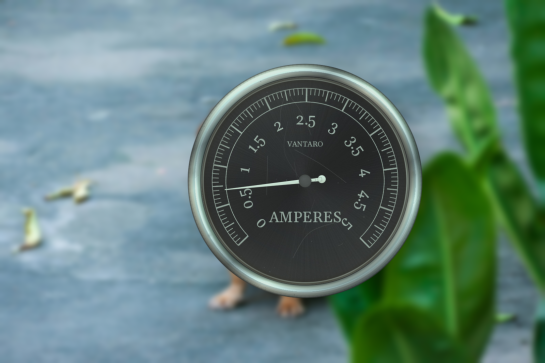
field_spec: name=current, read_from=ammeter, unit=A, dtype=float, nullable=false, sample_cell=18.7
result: 0.7
